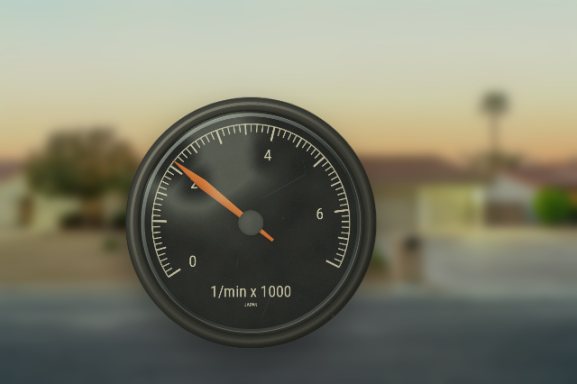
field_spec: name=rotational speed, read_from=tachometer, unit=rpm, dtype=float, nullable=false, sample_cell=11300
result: 2100
